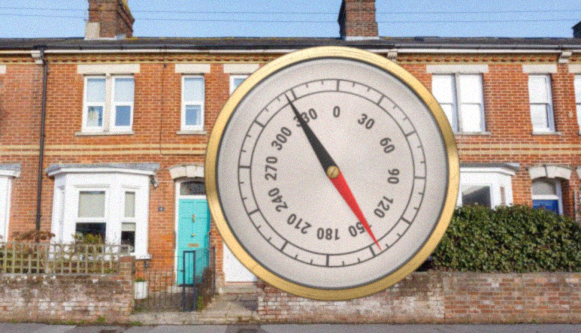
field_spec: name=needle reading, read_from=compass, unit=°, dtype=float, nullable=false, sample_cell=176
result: 145
